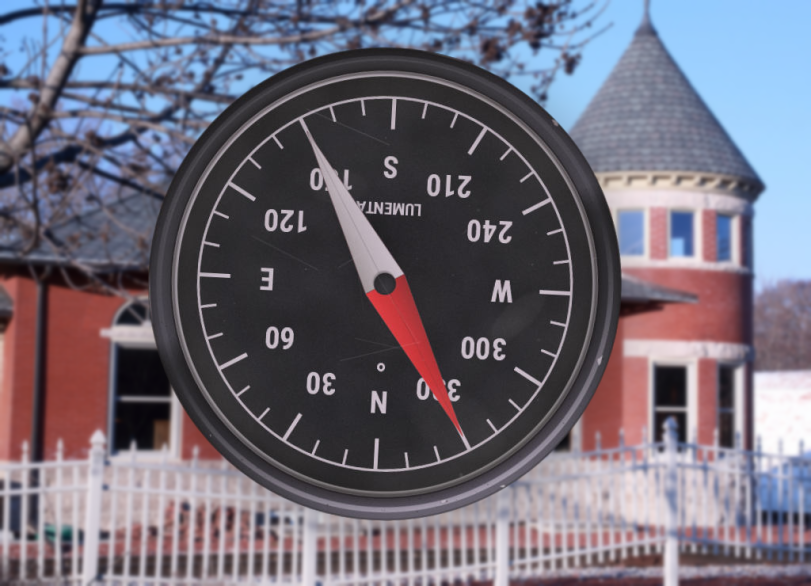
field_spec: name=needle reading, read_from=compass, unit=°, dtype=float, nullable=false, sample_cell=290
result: 330
